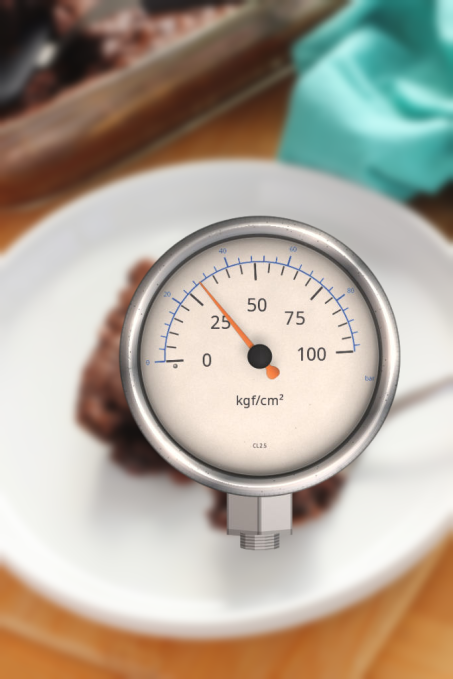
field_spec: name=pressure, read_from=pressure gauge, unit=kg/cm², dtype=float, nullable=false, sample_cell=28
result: 30
